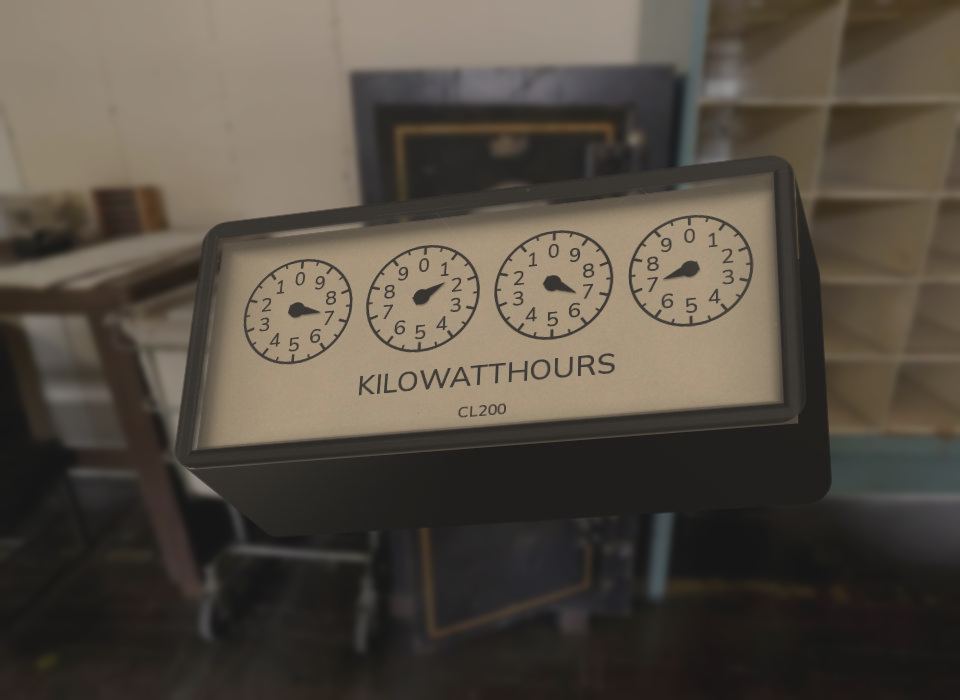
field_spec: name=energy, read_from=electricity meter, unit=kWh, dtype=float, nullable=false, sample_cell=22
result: 7167
